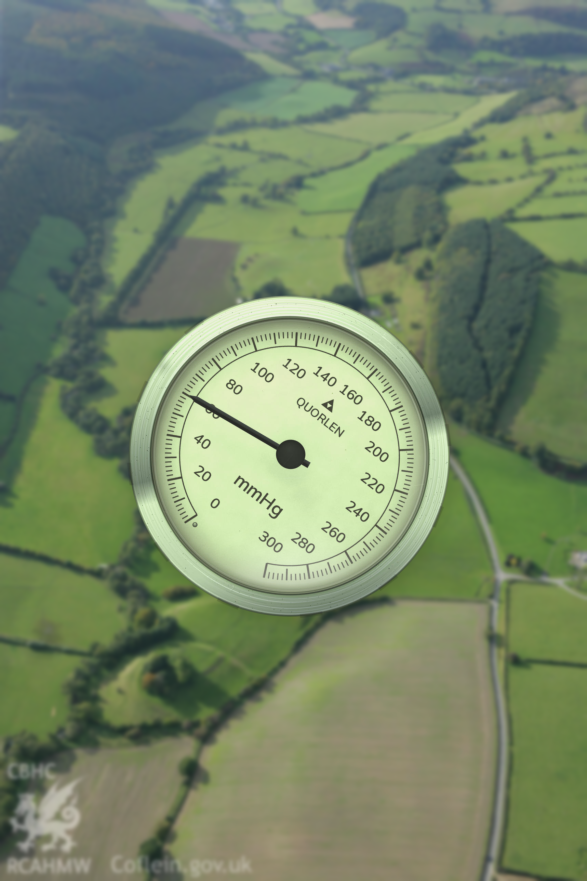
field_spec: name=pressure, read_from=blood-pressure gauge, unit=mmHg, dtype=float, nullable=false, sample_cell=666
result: 60
